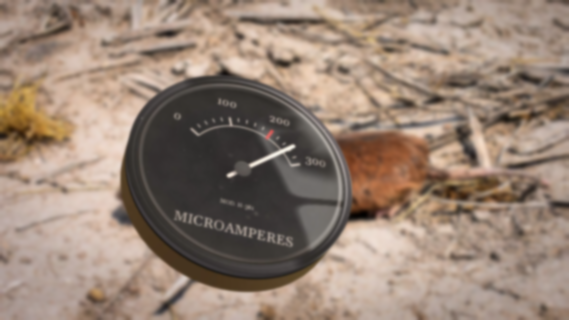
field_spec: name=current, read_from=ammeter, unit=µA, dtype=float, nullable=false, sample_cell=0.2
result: 260
